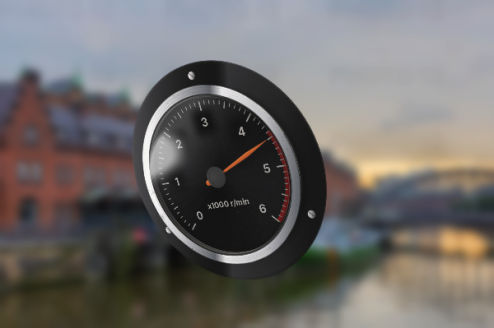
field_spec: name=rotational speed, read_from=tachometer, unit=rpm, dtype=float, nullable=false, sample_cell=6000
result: 4500
